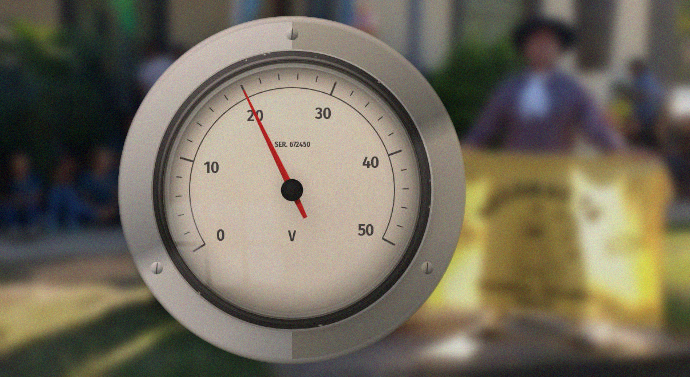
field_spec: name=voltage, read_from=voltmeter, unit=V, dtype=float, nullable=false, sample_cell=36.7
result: 20
